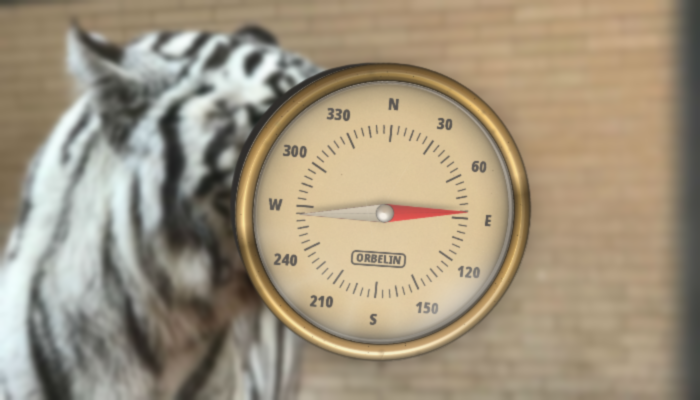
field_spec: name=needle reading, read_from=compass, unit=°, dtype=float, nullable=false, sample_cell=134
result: 85
